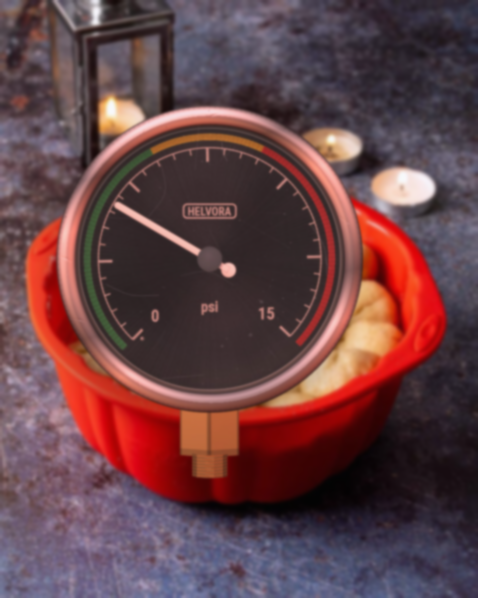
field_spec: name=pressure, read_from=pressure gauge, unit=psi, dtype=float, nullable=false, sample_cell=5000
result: 4.25
